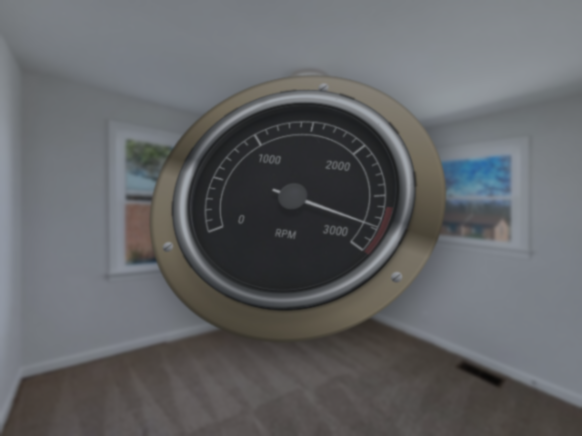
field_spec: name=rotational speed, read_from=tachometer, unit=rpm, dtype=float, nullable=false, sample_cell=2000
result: 2800
